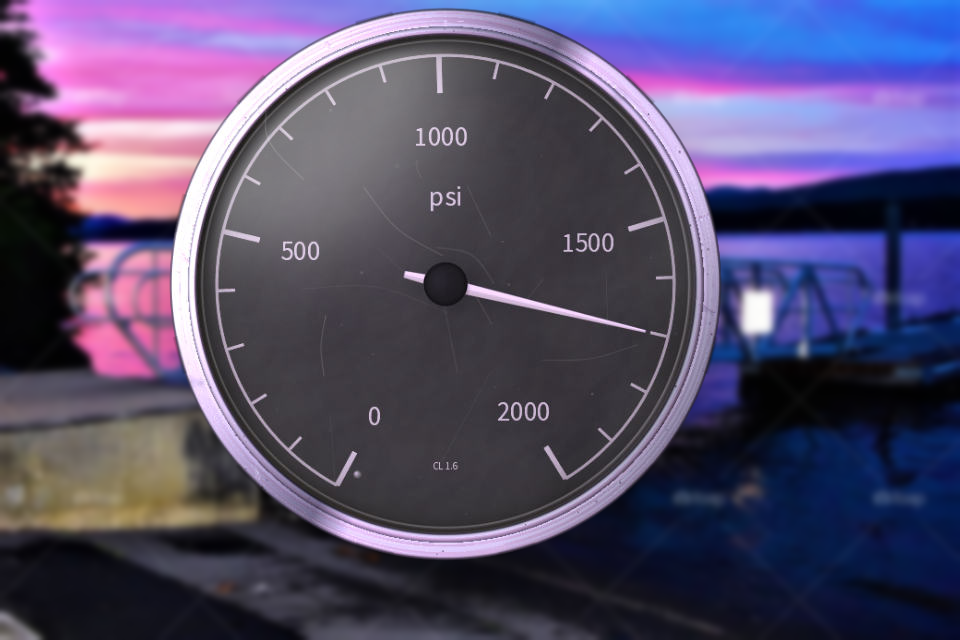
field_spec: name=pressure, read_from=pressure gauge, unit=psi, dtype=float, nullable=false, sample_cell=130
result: 1700
